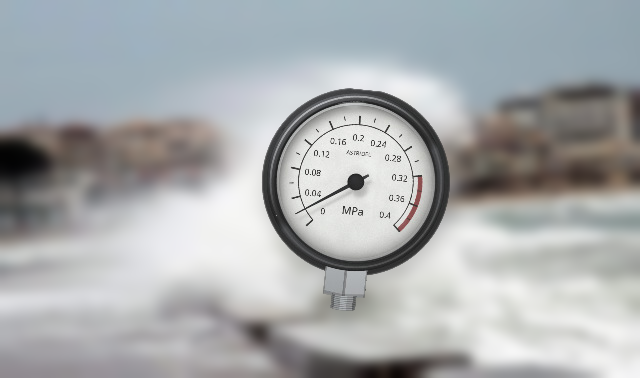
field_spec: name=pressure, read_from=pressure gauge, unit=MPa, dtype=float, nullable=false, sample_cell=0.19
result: 0.02
